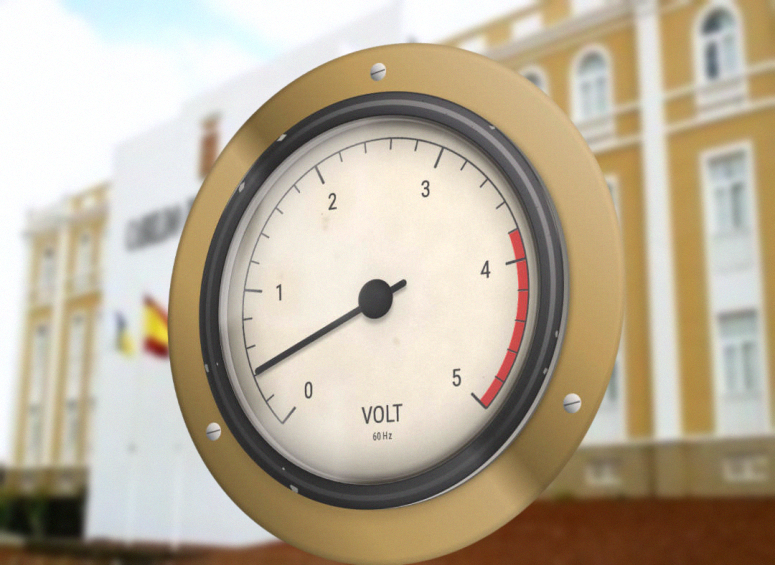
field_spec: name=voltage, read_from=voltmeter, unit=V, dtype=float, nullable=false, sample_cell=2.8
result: 0.4
